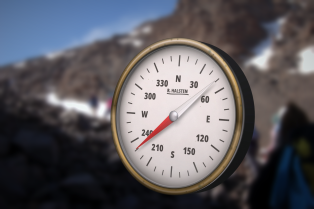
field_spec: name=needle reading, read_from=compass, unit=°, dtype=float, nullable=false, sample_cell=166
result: 230
